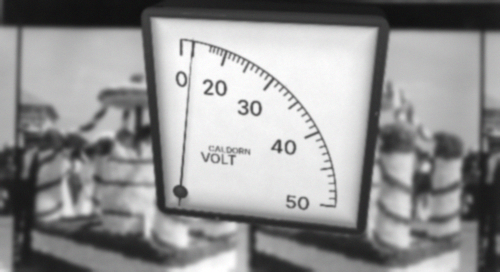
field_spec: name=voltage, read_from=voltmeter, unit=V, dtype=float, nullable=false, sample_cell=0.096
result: 10
